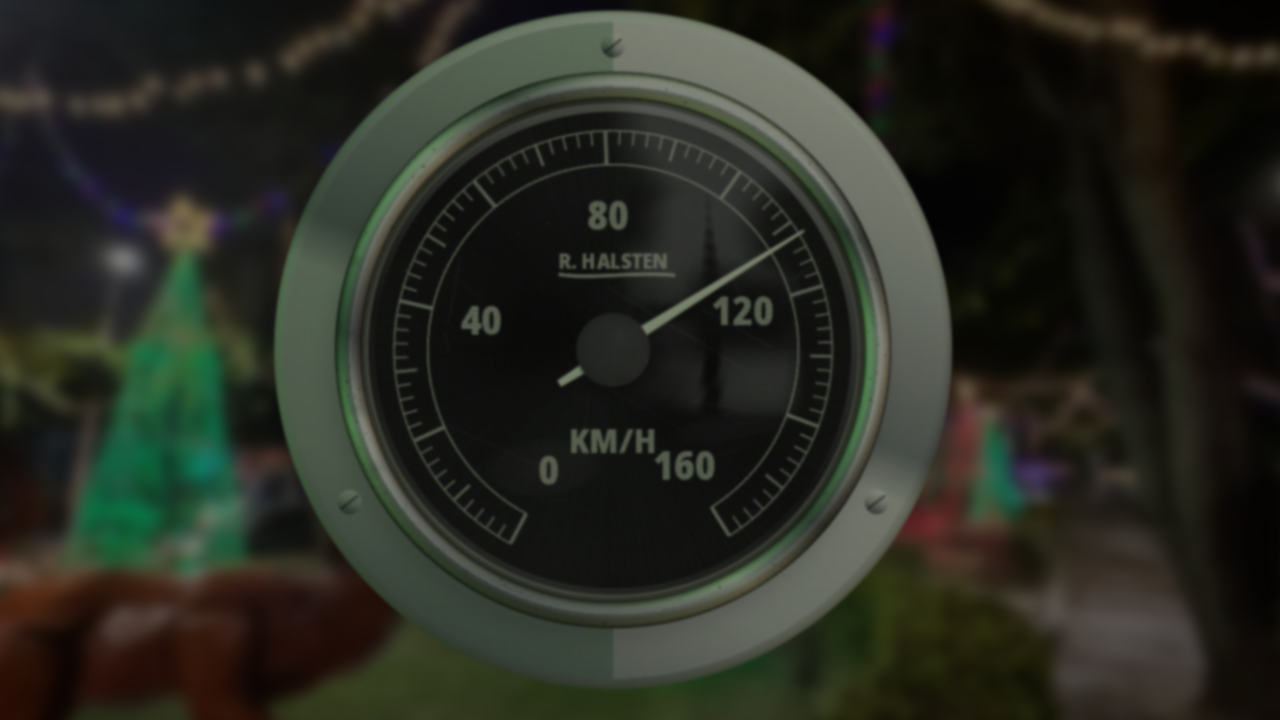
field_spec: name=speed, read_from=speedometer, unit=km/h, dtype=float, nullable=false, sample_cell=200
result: 112
